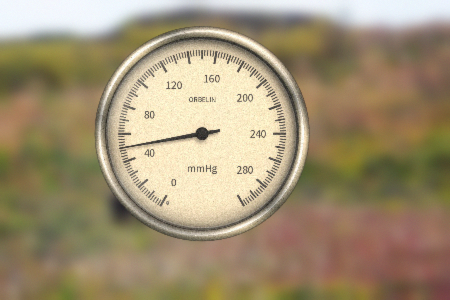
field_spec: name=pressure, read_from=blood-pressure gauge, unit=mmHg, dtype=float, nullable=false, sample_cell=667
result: 50
